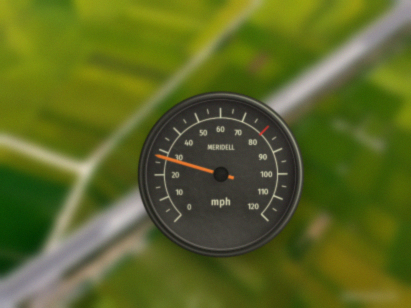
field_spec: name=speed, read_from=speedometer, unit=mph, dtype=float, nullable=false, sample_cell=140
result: 27.5
